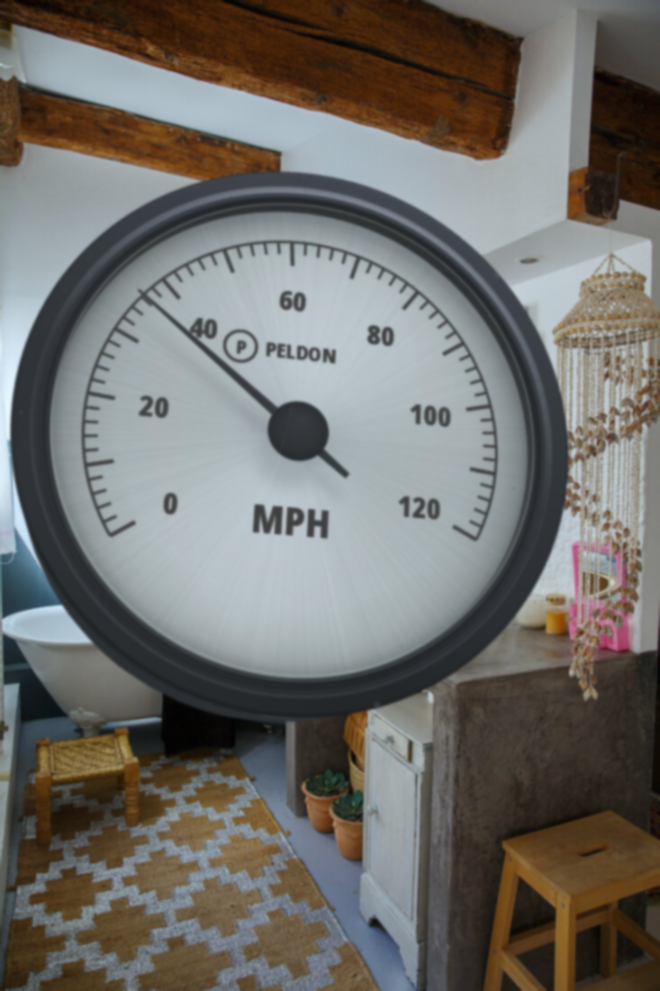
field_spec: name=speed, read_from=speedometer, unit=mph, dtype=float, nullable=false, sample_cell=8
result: 36
